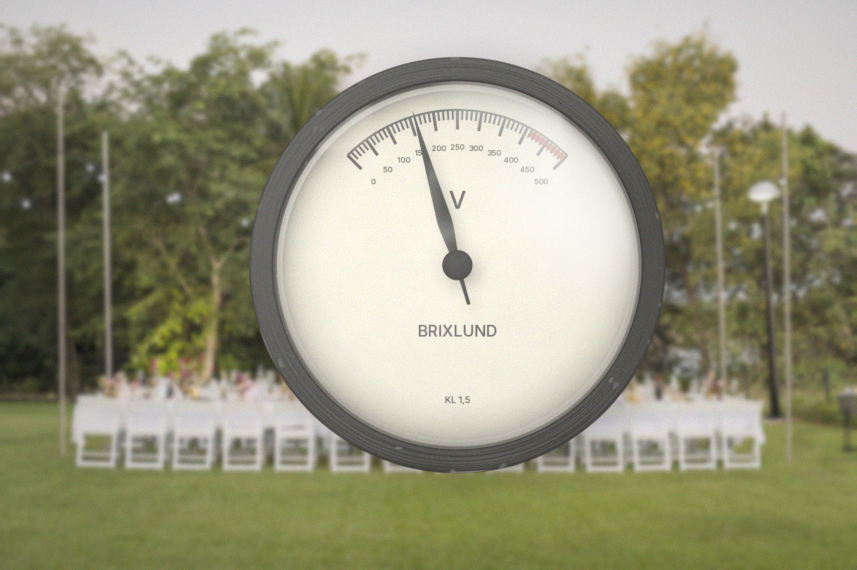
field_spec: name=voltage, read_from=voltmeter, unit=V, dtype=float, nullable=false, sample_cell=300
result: 160
